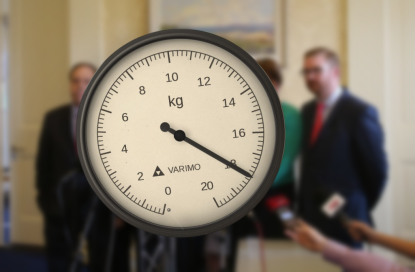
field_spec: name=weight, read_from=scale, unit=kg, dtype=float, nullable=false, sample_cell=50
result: 18
